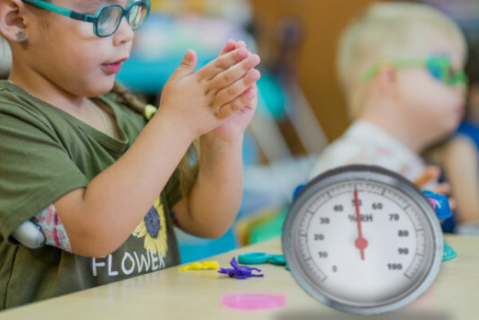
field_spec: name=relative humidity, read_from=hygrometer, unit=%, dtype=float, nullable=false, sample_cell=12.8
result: 50
